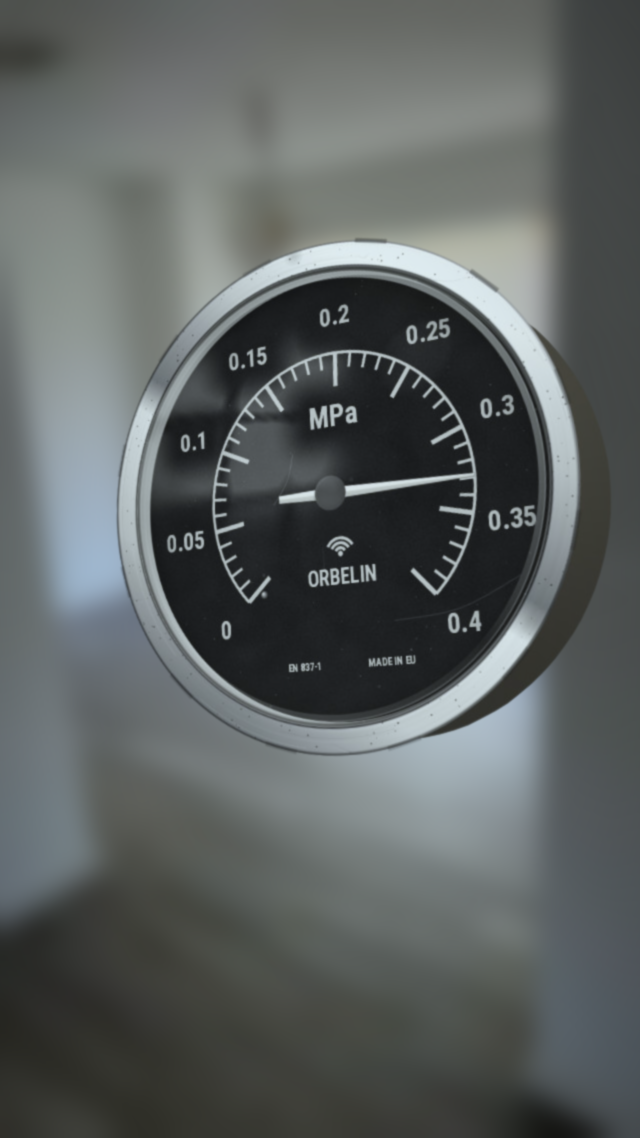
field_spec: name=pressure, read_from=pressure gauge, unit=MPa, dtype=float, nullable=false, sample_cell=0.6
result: 0.33
